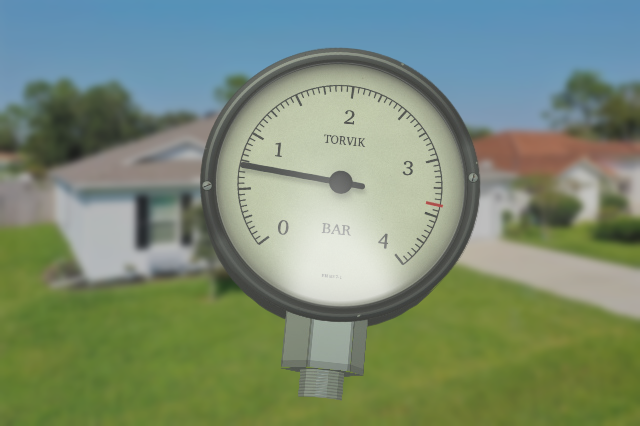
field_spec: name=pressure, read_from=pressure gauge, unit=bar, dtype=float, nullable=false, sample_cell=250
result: 0.7
